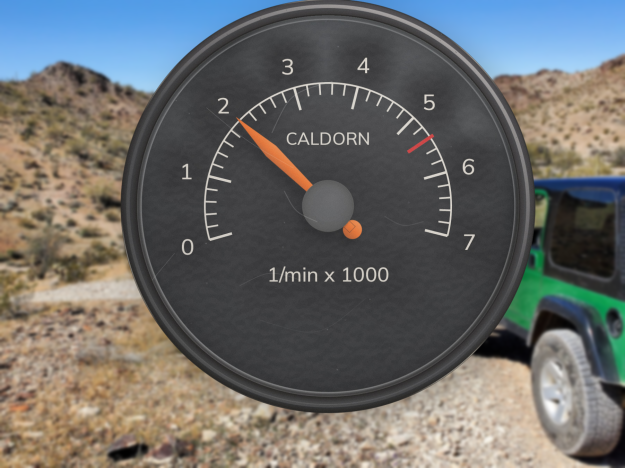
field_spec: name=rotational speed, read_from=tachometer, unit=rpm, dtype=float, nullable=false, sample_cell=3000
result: 2000
